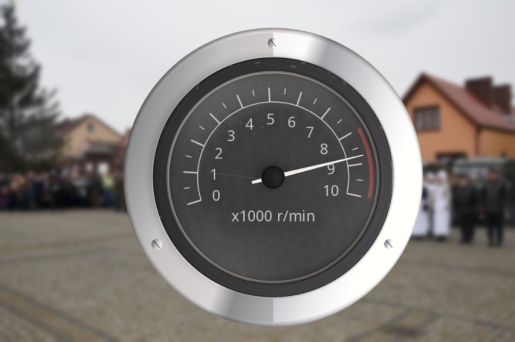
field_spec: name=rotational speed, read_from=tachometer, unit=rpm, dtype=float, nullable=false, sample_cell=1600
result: 8750
